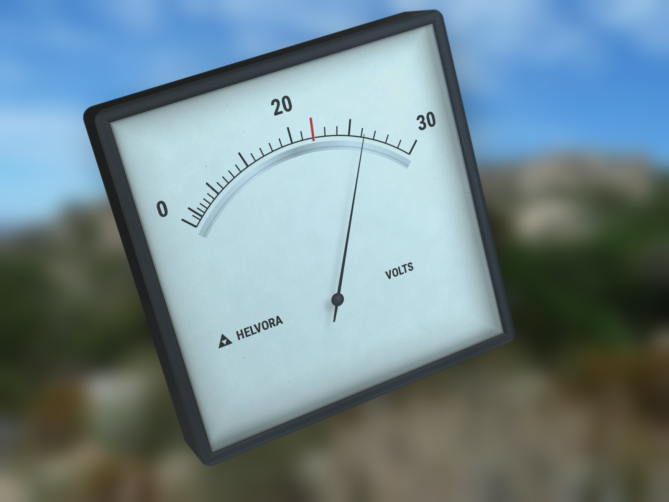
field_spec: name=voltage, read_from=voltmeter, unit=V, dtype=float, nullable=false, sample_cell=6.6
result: 26
